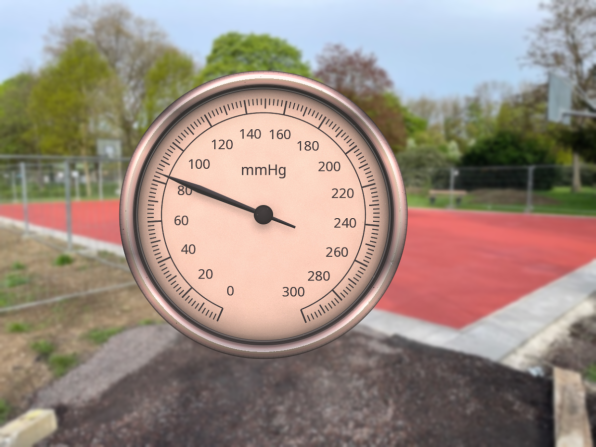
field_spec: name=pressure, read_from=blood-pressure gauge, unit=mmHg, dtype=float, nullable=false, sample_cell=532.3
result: 84
